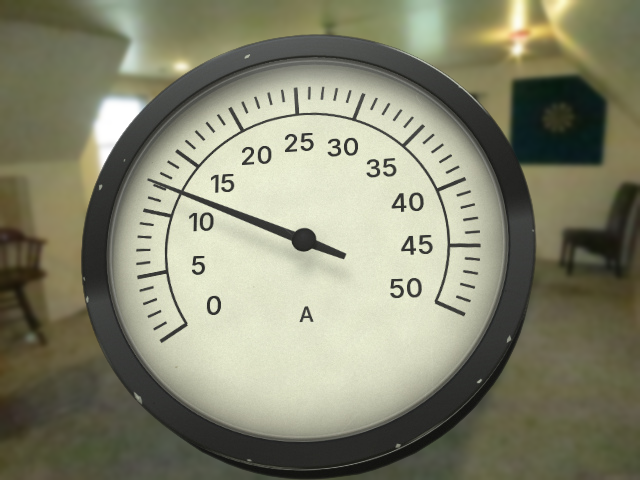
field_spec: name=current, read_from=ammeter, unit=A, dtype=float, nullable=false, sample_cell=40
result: 12
